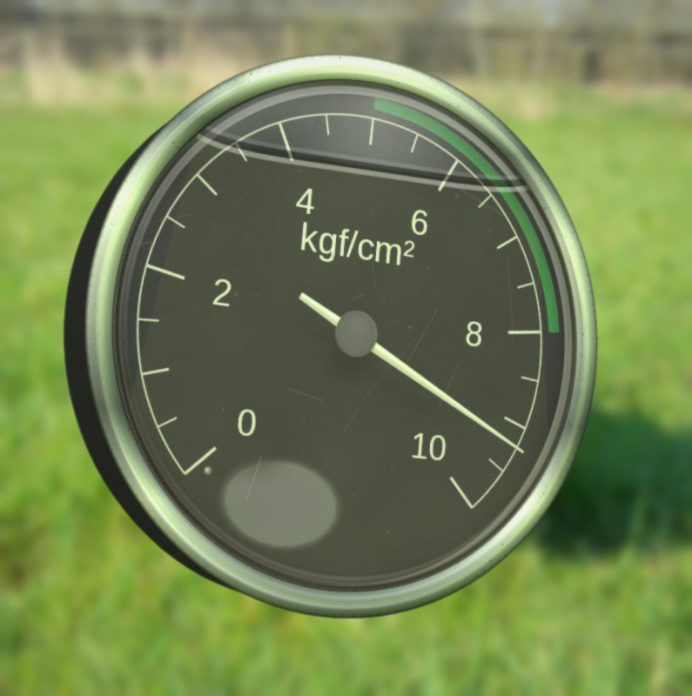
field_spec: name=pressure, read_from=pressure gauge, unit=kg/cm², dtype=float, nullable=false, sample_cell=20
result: 9.25
